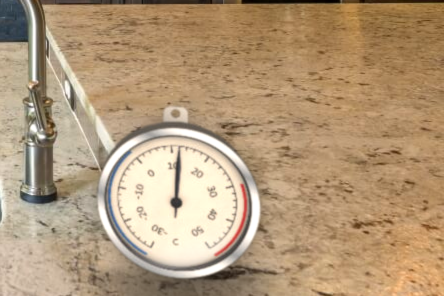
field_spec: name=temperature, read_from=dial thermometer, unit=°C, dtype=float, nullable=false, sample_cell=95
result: 12
